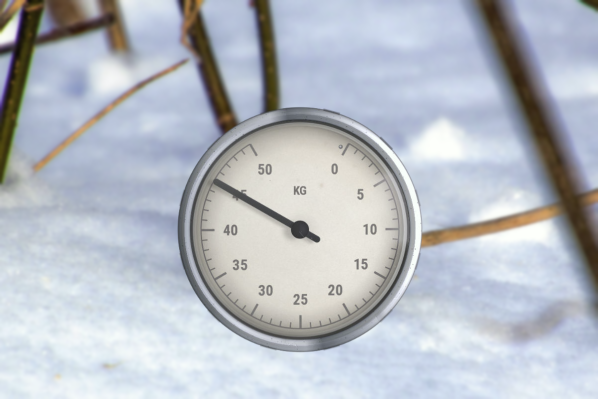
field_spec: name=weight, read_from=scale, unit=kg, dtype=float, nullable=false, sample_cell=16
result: 45
